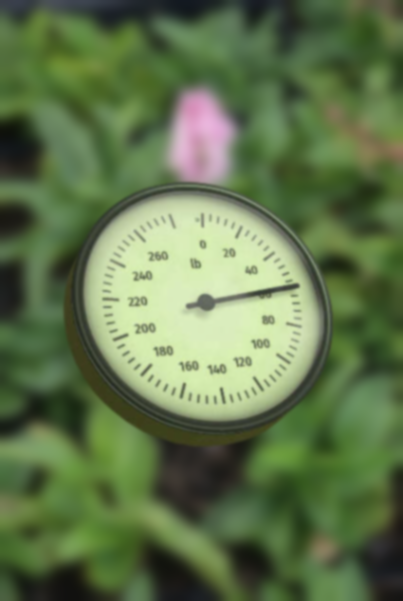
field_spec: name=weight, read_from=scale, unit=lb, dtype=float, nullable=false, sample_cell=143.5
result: 60
